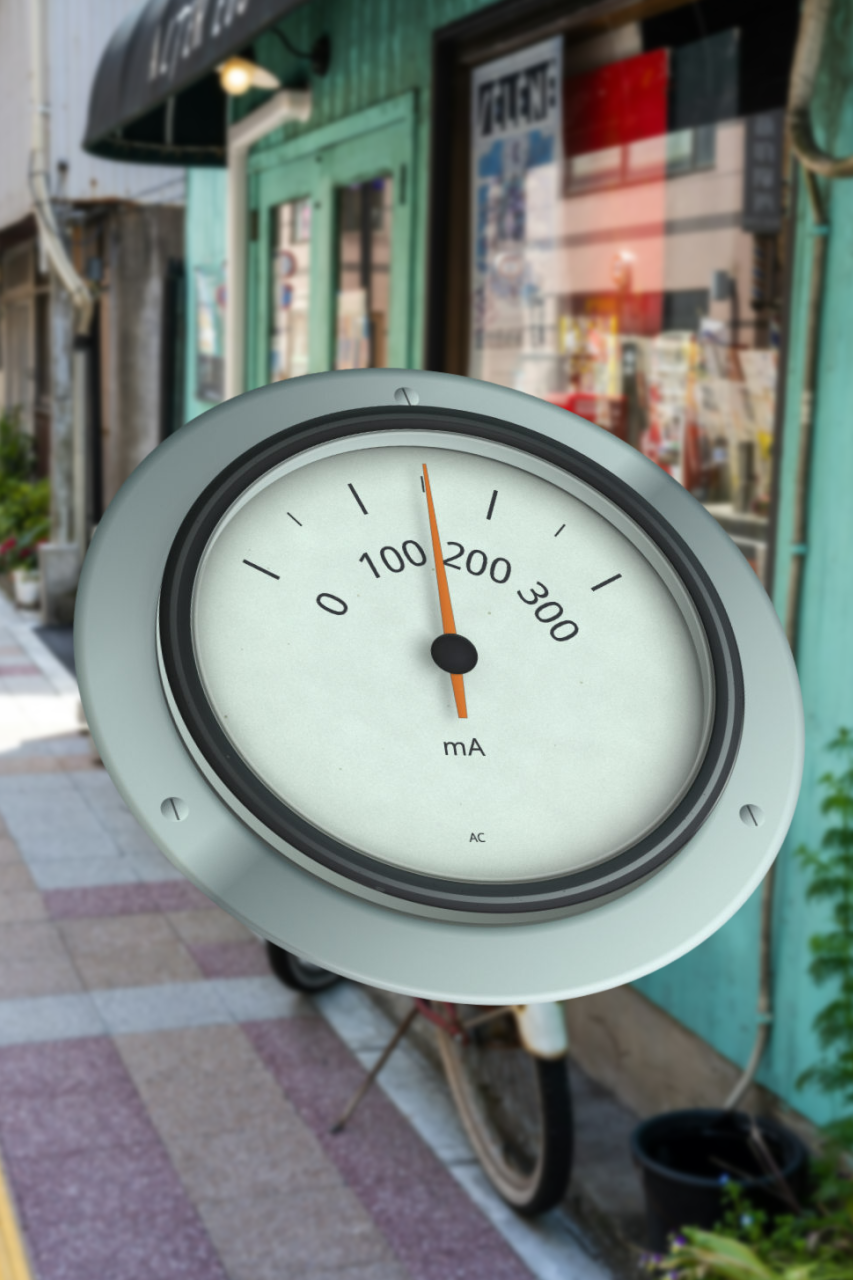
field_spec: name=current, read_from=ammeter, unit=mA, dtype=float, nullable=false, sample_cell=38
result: 150
